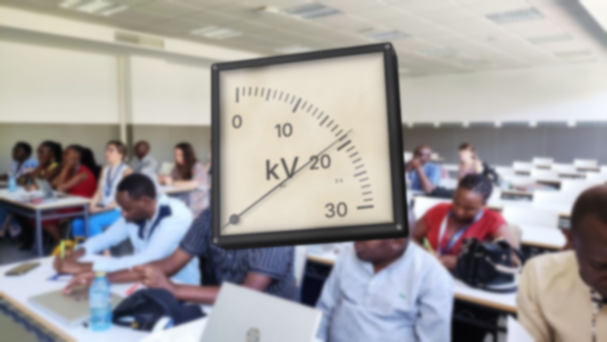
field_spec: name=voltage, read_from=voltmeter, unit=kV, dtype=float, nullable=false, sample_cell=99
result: 19
